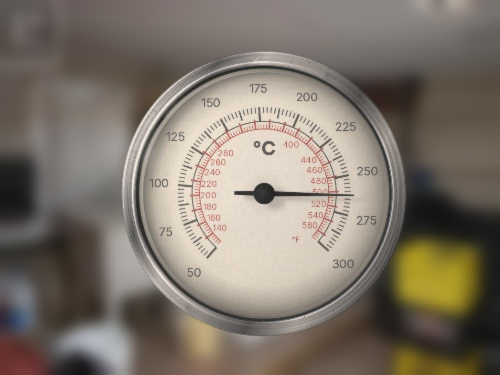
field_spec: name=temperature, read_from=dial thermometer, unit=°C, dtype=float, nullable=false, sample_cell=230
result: 262.5
